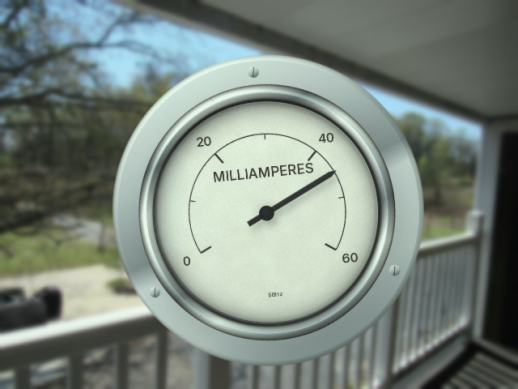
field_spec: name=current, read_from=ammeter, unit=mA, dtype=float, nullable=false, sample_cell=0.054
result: 45
